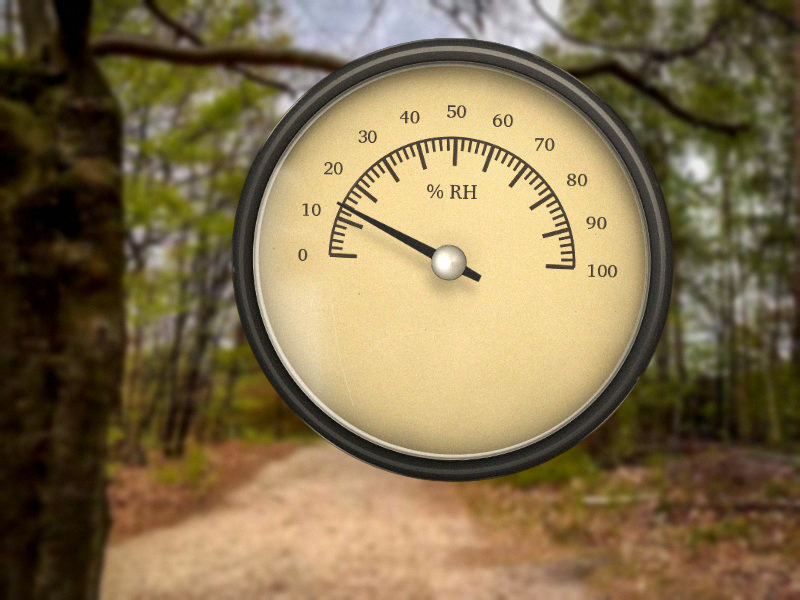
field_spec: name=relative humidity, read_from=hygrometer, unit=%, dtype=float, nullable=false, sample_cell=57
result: 14
